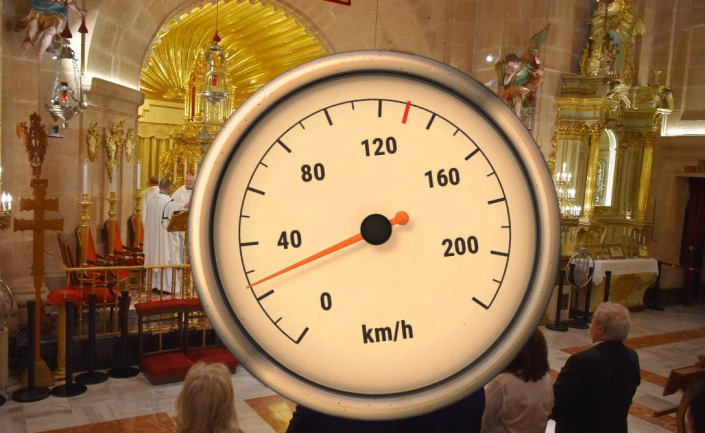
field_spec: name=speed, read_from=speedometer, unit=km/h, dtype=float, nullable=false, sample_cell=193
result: 25
